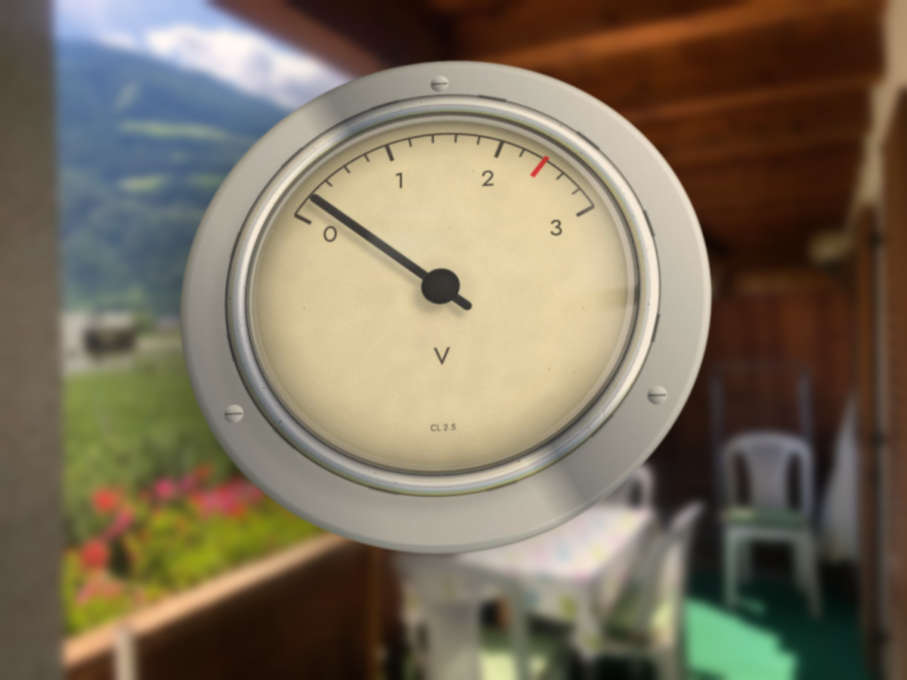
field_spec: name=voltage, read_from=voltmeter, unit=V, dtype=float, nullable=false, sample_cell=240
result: 0.2
